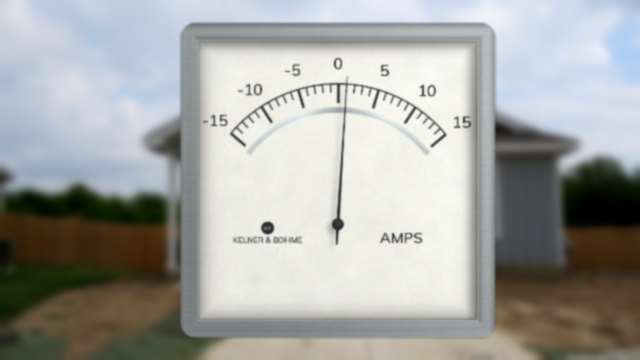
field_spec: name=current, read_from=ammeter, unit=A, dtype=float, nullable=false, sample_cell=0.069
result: 1
